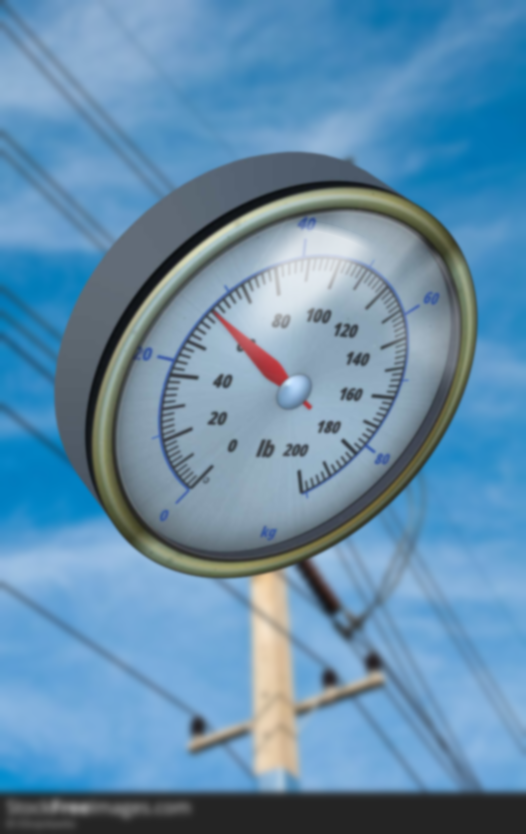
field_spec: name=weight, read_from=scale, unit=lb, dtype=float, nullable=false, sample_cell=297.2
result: 60
